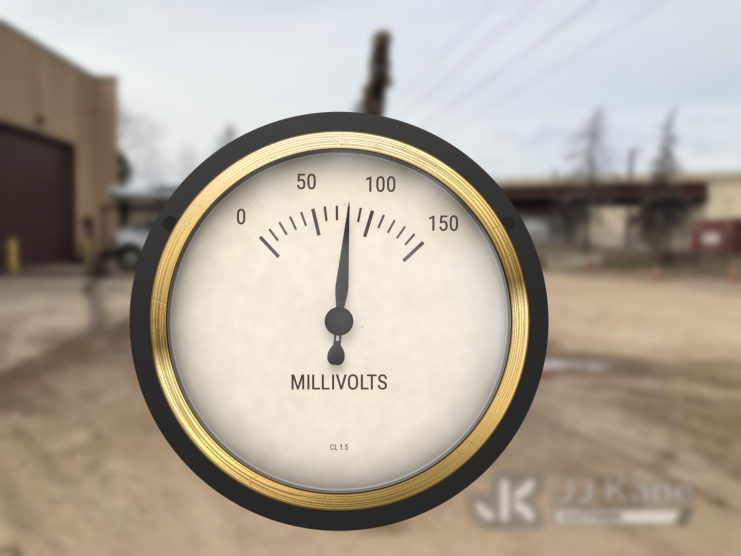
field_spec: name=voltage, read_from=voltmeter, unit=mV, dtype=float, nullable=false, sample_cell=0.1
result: 80
